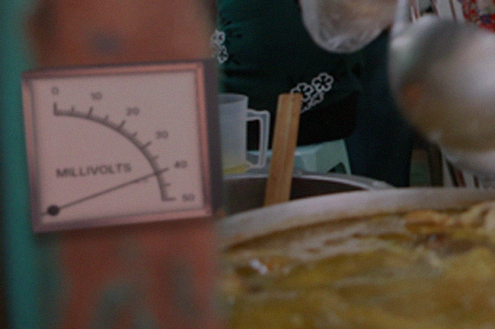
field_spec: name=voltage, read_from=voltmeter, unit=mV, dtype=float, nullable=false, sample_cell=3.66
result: 40
